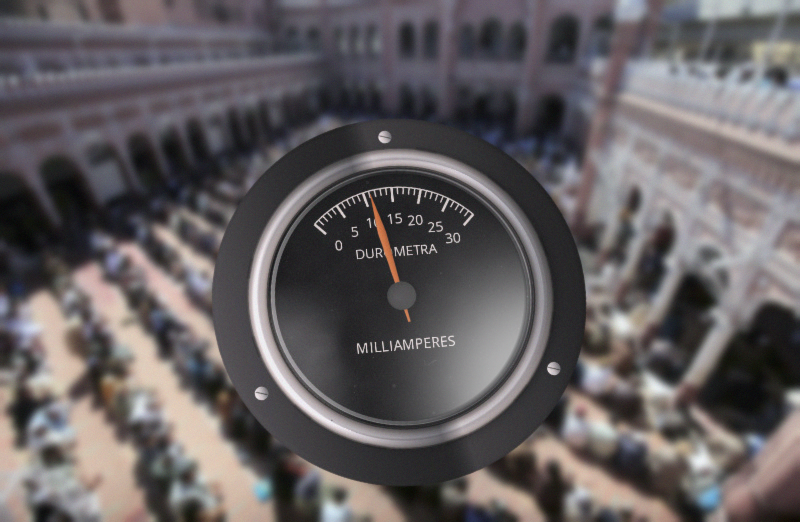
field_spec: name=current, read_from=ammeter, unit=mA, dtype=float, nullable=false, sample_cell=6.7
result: 11
